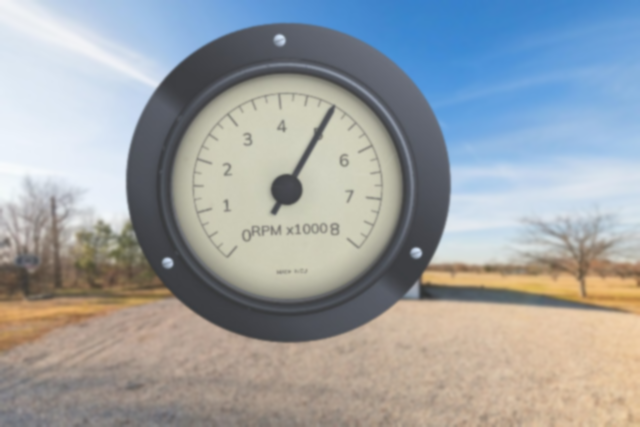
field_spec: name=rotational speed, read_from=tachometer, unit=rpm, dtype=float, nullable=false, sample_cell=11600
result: 5000
